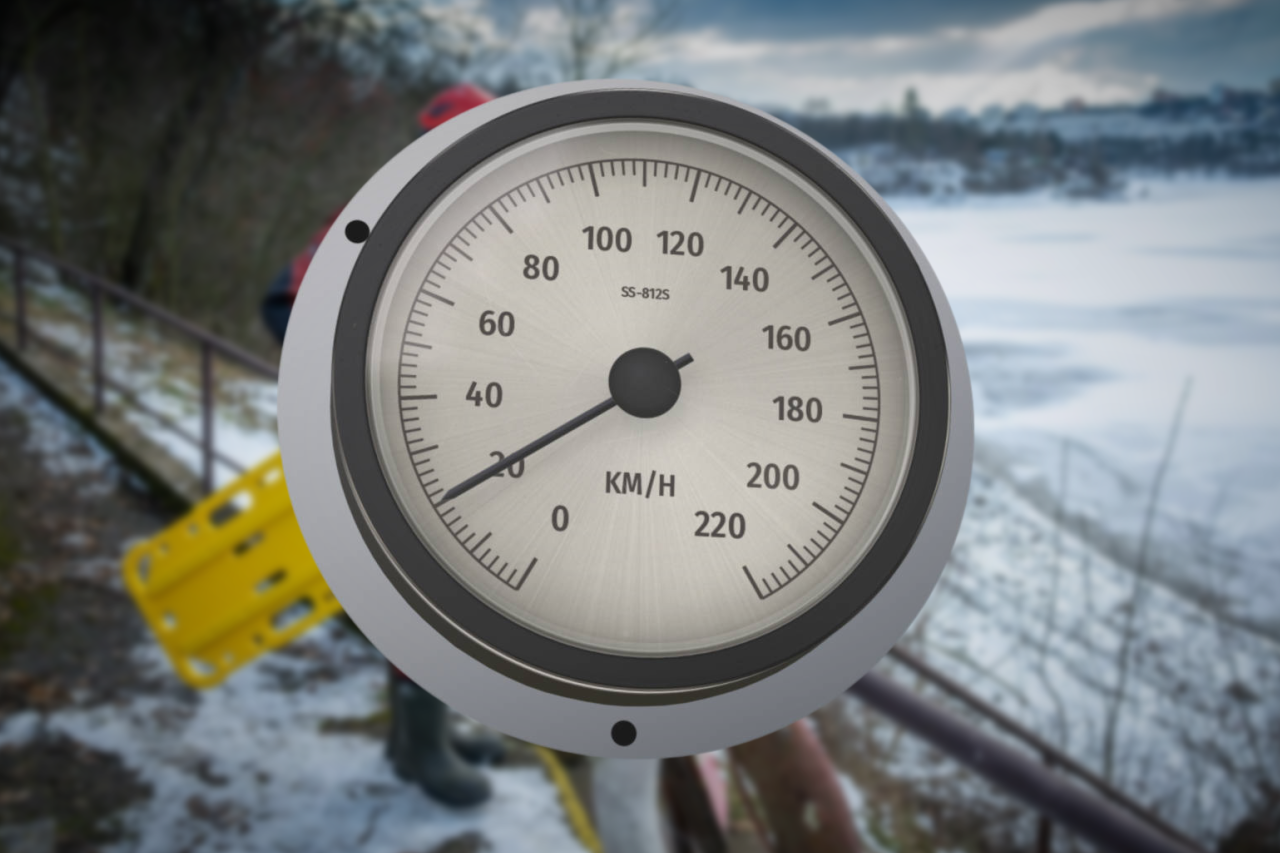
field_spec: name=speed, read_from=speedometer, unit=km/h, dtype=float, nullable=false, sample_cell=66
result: 20
